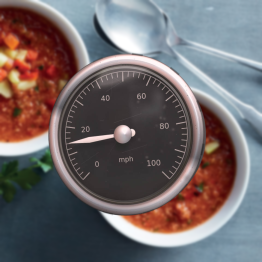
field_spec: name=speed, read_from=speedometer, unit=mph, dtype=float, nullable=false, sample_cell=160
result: 14
